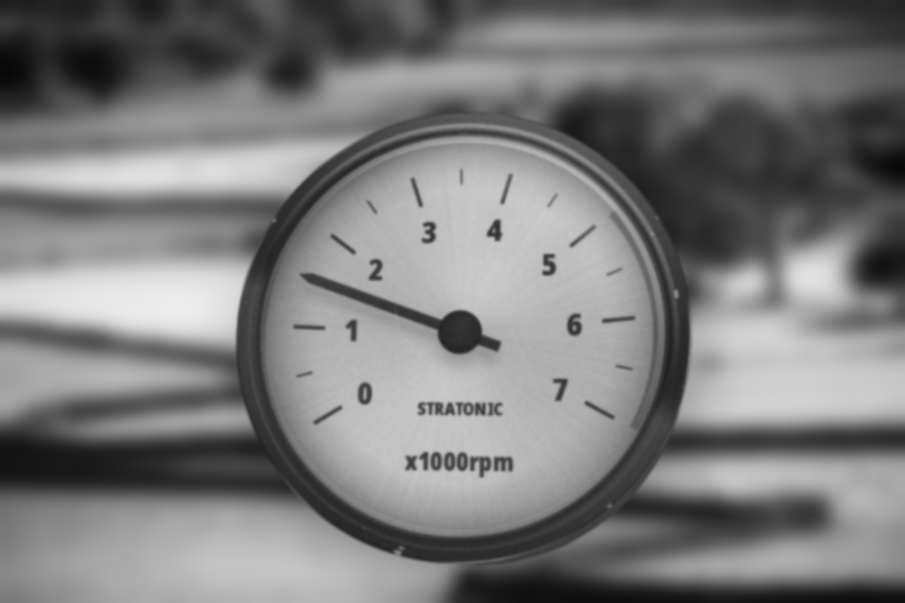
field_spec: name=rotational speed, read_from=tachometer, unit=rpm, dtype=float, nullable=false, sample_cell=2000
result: 1500
